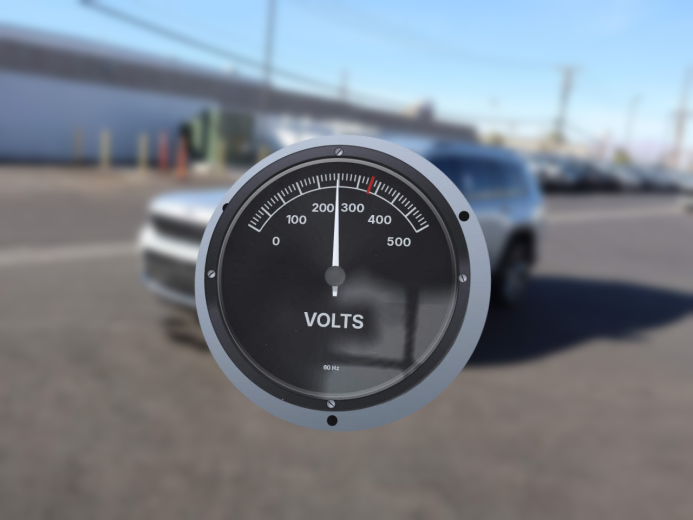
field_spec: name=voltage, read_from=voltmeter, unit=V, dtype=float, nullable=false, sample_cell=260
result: 250
